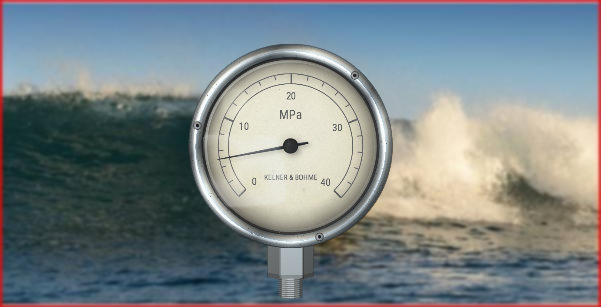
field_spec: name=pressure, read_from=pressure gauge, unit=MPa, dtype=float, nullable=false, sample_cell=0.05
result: 5
